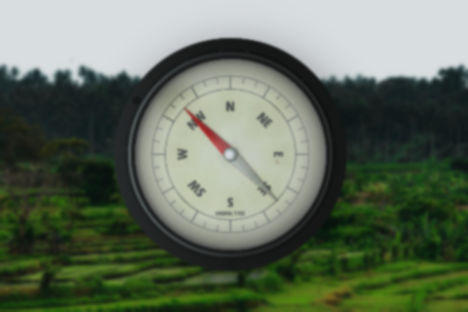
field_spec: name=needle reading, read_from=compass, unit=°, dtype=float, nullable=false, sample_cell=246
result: 315
